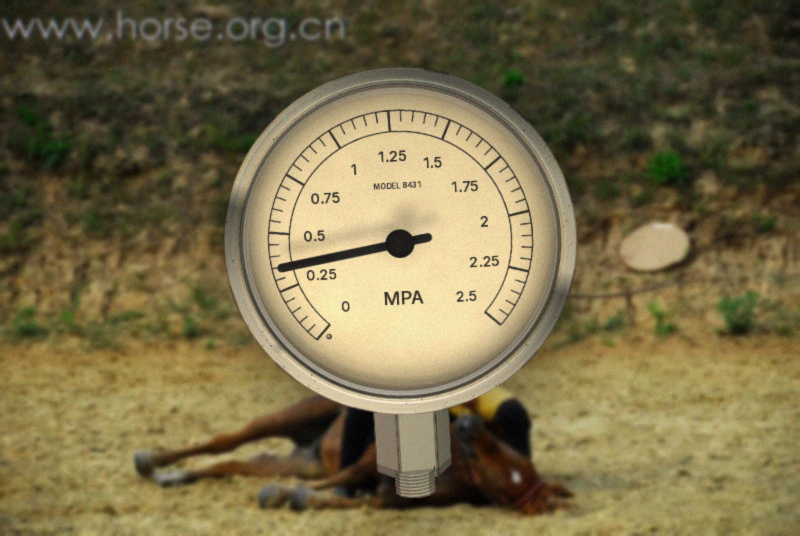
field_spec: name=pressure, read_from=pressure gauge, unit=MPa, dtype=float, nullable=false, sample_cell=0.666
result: 0.35
